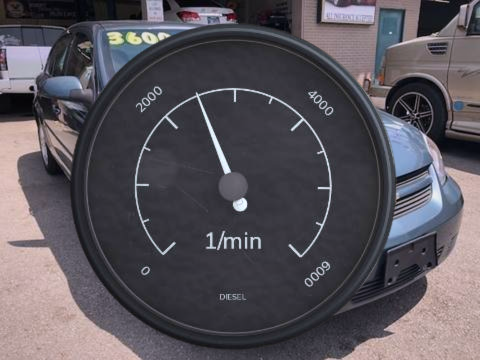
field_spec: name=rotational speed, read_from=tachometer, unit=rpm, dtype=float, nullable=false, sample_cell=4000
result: 2500
